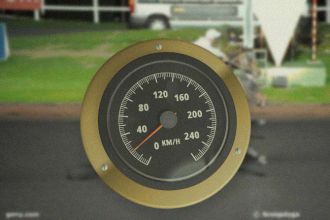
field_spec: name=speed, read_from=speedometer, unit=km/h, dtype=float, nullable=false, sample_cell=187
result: 20
